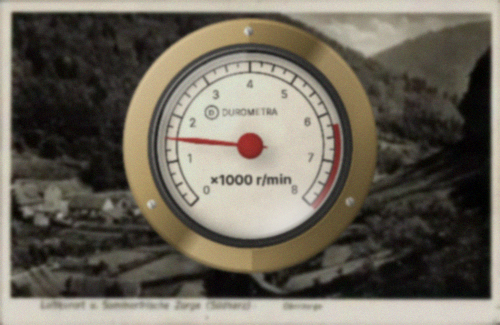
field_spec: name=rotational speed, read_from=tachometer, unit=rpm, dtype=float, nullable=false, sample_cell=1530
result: 1500
